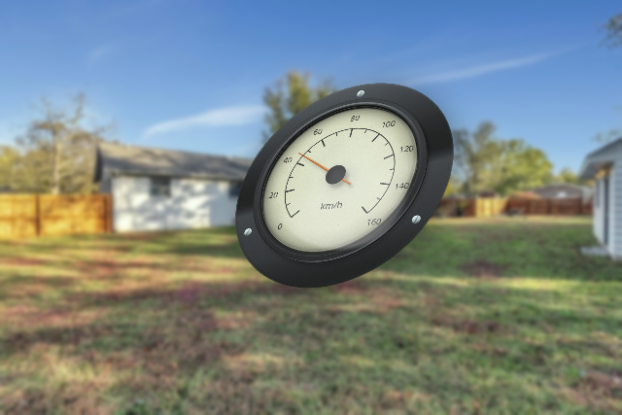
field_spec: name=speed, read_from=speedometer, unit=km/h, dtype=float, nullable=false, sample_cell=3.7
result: 45
